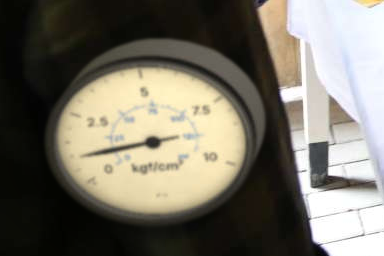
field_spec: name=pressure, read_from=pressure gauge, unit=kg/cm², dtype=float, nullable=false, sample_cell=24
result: 1
